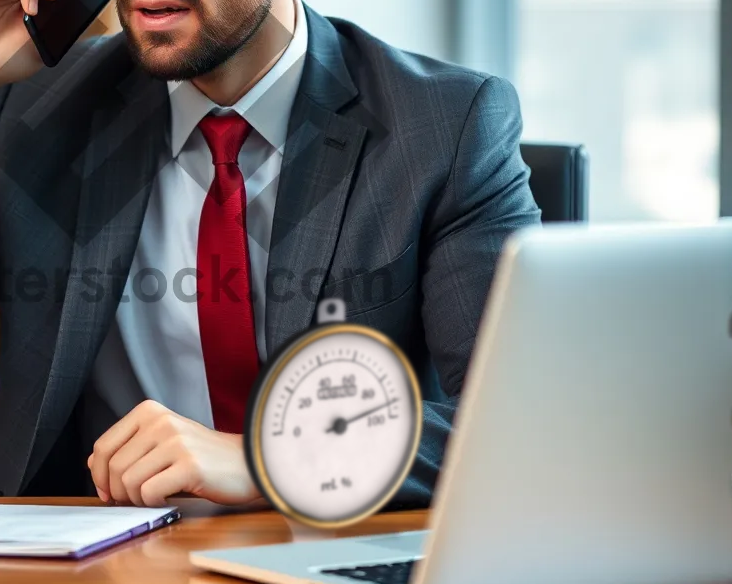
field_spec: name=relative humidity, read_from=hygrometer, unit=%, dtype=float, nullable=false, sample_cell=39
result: 92
